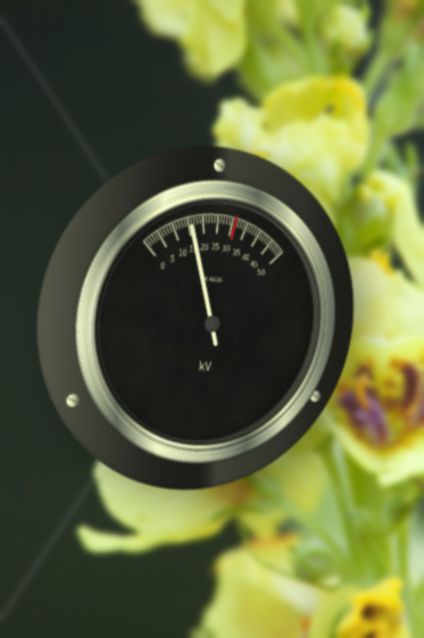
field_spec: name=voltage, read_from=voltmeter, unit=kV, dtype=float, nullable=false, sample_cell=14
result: 15
